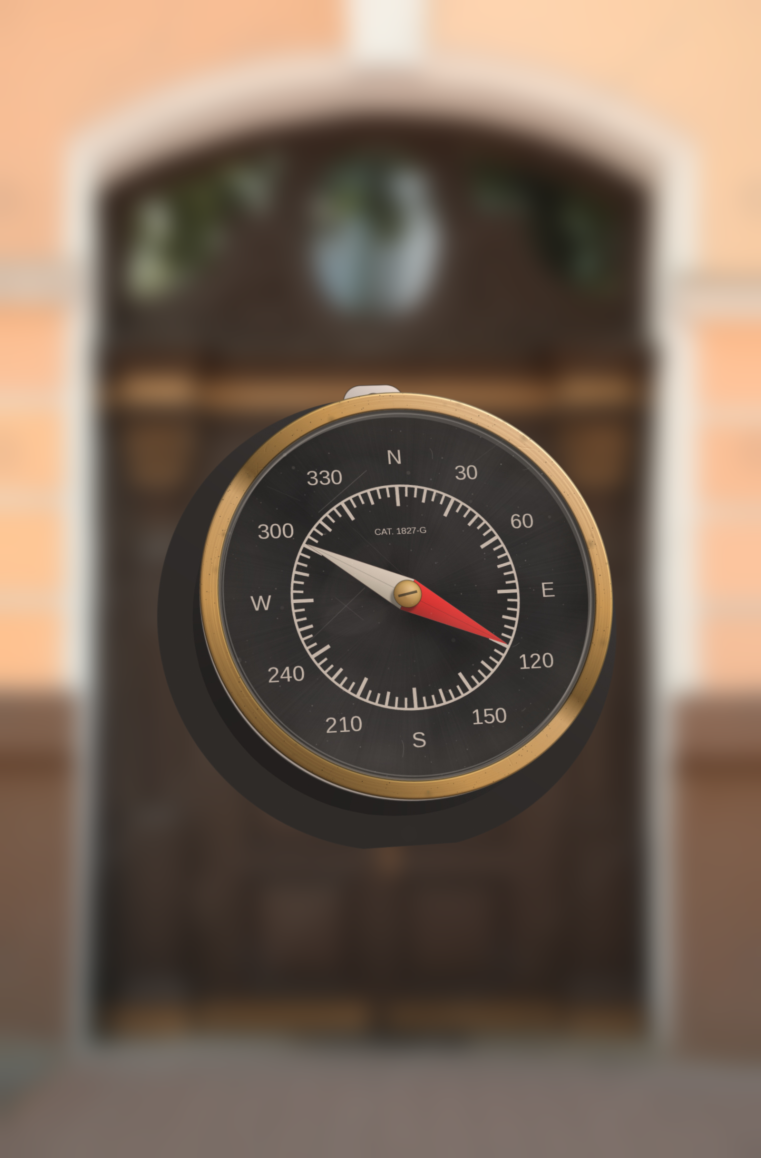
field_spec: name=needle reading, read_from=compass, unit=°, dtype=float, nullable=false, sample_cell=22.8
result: 120
